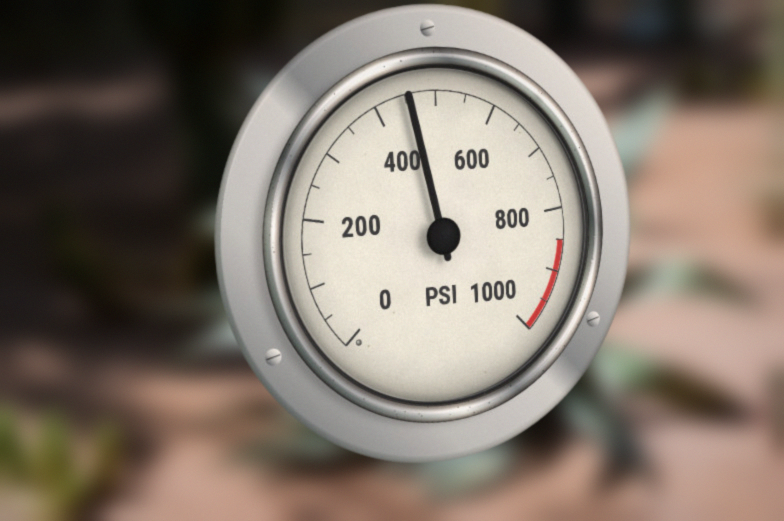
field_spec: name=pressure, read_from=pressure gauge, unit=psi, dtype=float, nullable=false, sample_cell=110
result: 450
